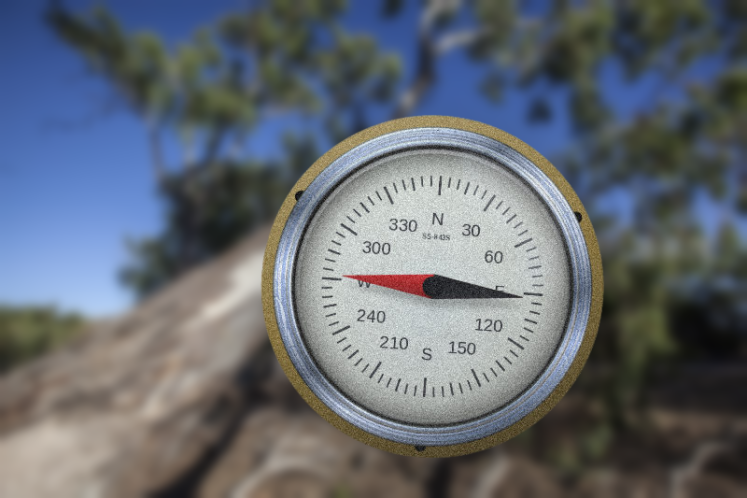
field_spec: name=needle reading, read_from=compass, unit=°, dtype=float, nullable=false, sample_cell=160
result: 272.5
